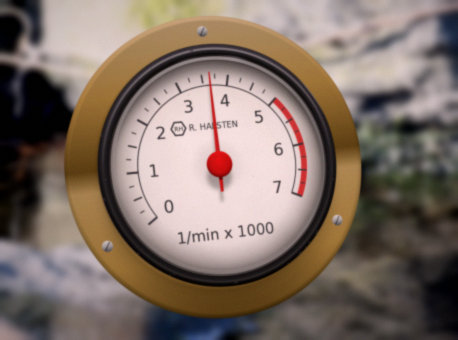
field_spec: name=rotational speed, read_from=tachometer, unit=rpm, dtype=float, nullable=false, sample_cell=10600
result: 3625
